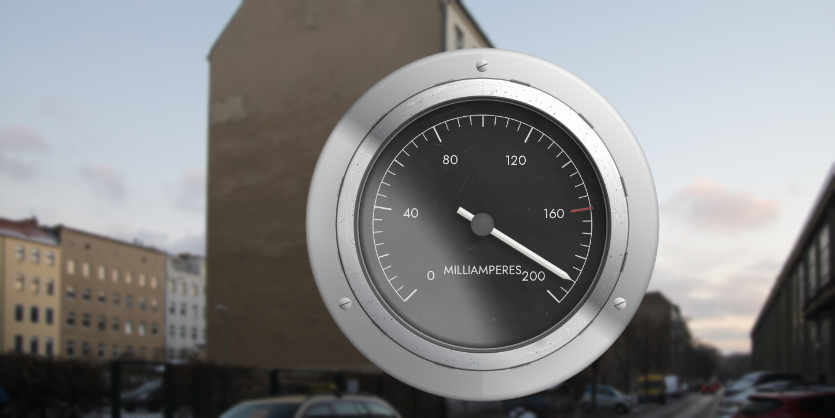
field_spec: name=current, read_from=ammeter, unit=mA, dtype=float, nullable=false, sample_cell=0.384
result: 190
